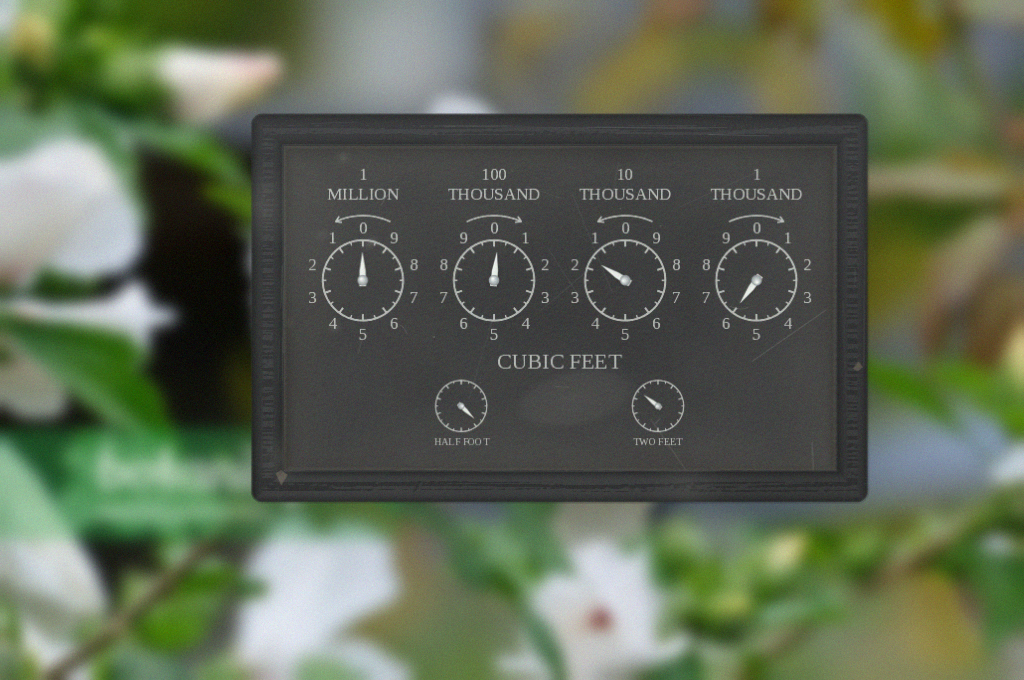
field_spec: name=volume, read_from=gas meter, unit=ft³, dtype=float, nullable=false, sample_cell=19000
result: 1600
